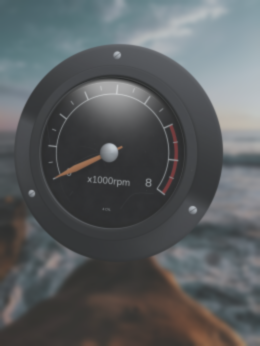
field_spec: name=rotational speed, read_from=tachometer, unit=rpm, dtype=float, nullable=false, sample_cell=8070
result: 0
